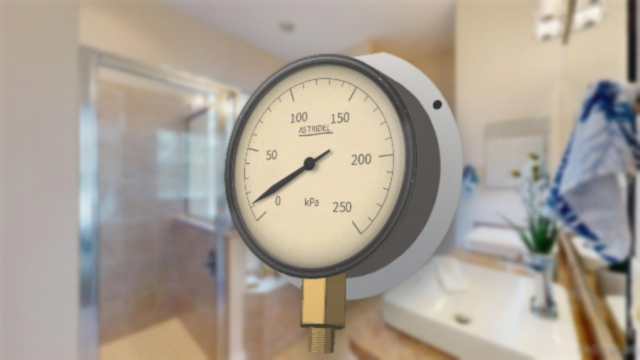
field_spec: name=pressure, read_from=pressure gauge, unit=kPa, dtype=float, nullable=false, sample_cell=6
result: 10
